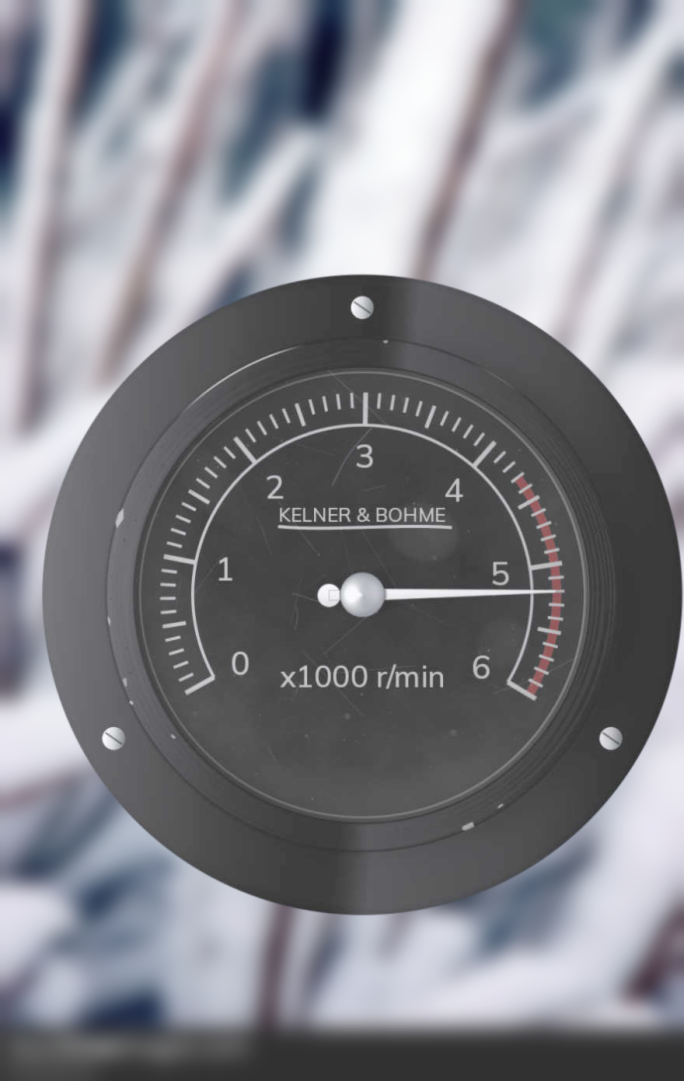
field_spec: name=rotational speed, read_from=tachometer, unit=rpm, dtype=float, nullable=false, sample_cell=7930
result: 5200
